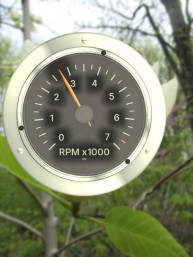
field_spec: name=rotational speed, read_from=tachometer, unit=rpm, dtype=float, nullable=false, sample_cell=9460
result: 2750
